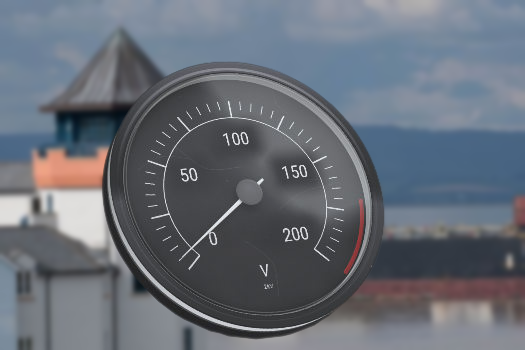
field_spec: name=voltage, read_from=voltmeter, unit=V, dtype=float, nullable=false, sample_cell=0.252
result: 5
